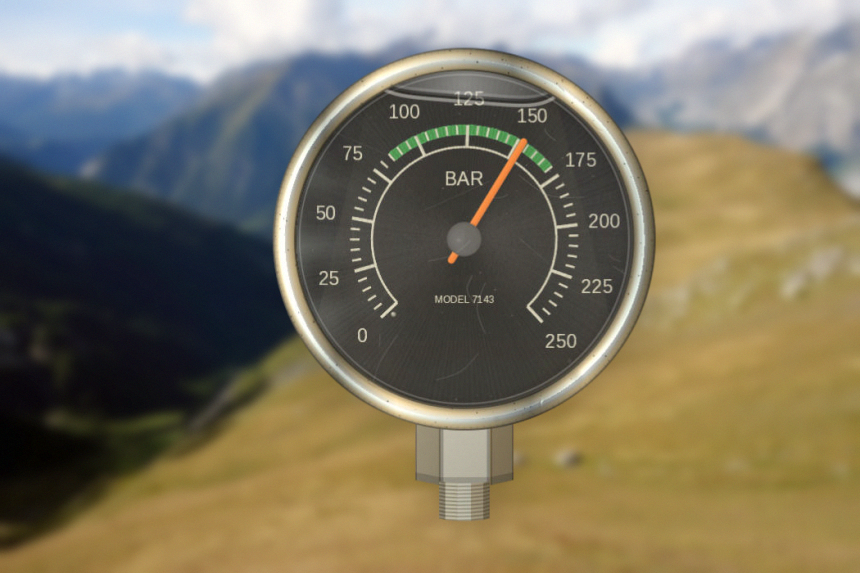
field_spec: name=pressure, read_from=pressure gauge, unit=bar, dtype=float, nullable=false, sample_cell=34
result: 152.5
